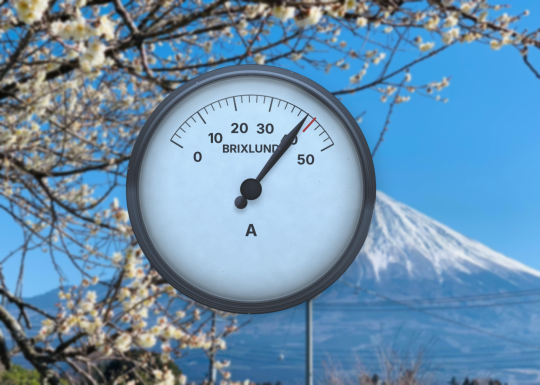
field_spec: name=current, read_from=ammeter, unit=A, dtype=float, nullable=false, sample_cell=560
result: 40
